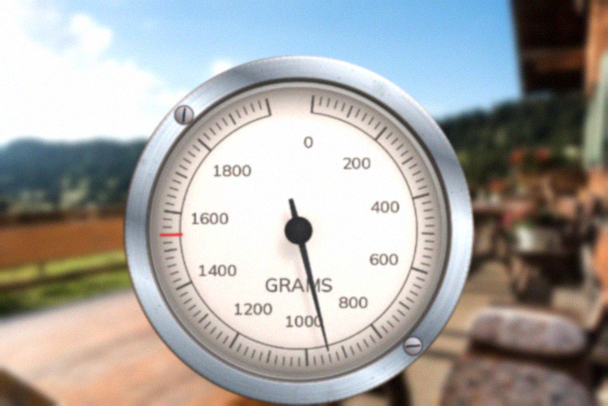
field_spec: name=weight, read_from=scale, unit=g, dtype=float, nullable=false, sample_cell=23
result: 940
